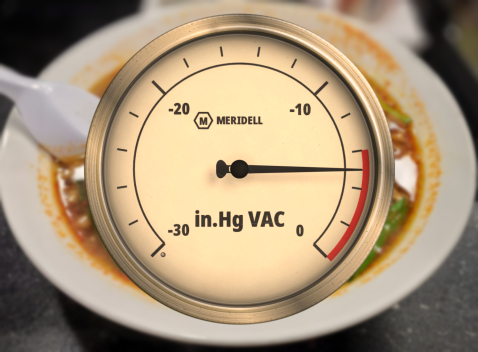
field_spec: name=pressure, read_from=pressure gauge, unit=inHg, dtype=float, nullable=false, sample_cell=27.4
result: -5
